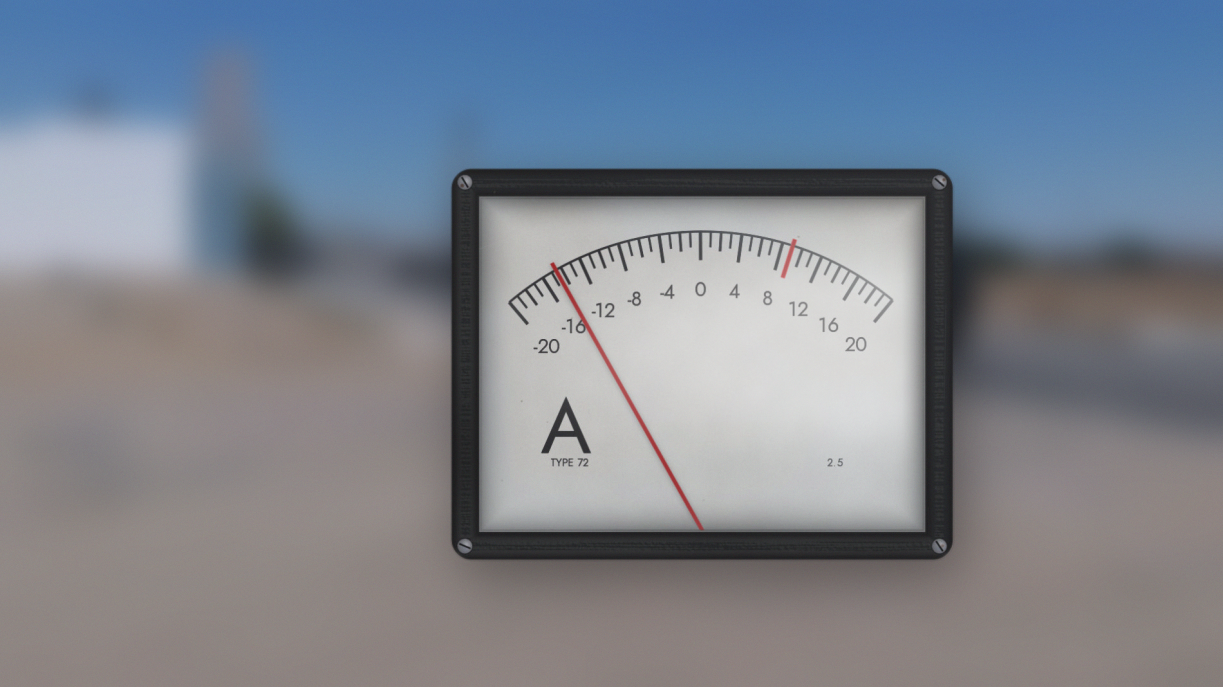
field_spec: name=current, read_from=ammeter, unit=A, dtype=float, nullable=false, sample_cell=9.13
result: -14.5
